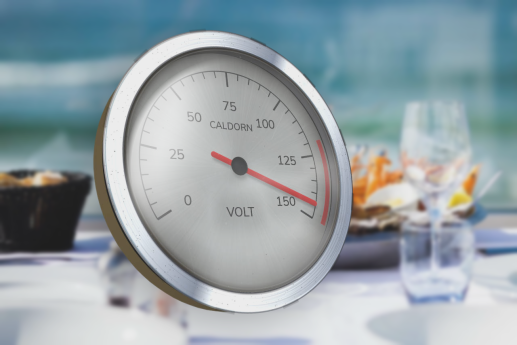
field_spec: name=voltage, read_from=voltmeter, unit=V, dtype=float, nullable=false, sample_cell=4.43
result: 145
